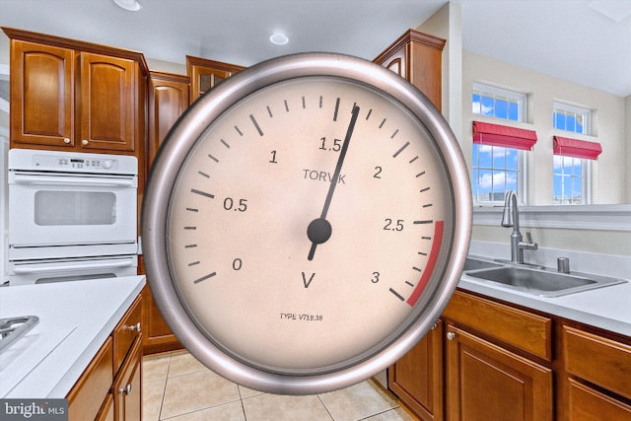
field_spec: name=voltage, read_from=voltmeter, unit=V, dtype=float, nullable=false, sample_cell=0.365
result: 1.6
